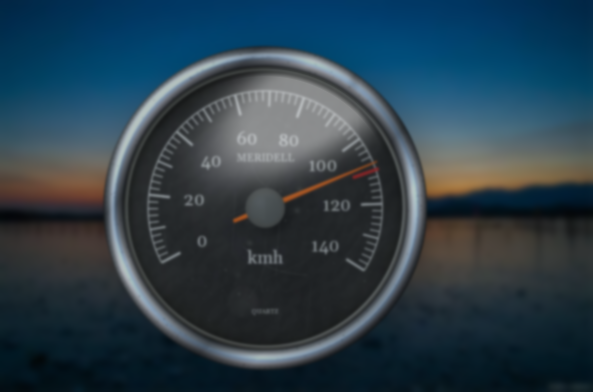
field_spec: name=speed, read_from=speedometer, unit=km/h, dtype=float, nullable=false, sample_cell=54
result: 108
